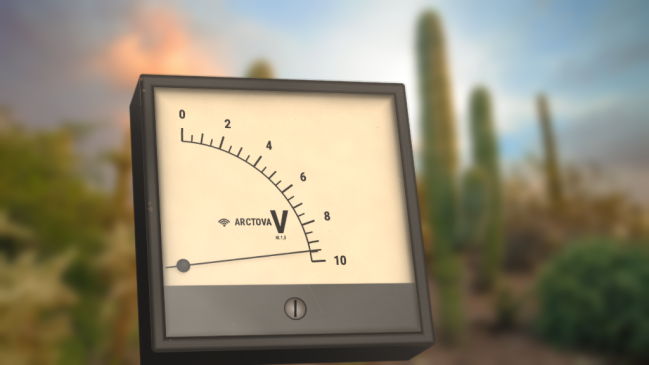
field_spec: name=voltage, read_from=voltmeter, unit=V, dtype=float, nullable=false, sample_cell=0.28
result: 9.5
